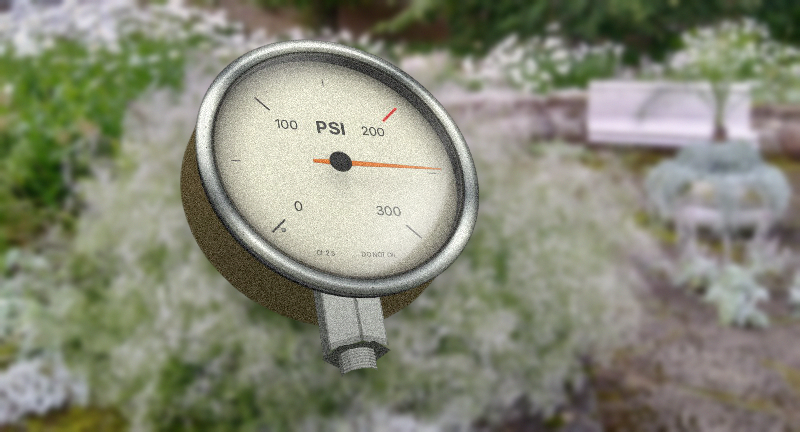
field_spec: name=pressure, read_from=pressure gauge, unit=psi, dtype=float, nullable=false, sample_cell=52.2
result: 250
